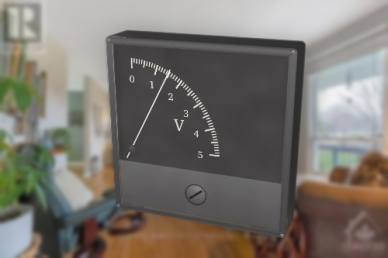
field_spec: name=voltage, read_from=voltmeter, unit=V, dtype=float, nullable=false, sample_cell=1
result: 1.5
